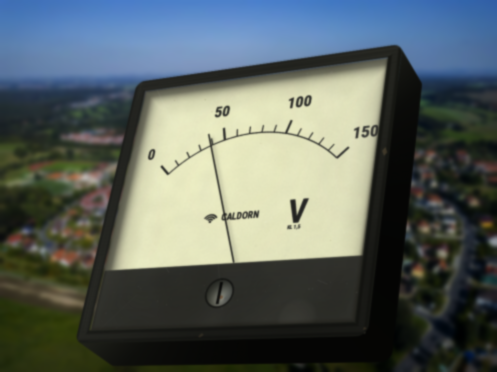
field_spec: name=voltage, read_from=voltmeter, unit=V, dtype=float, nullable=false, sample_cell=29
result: 40
